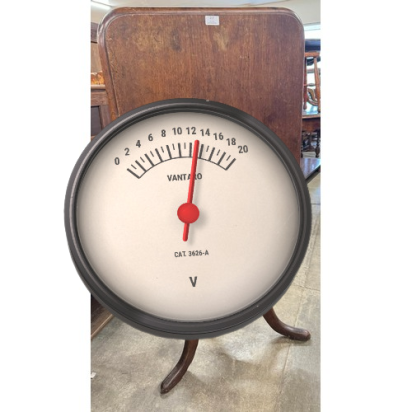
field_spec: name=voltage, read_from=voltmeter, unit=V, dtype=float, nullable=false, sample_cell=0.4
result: 13
